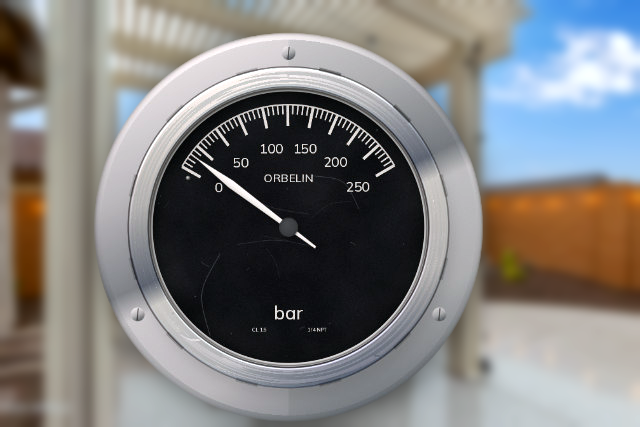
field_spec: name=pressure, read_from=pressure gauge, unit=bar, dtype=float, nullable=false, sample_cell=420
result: 15
